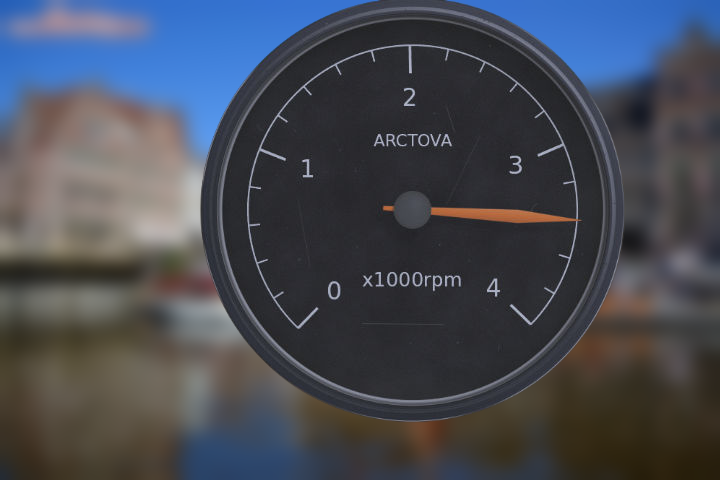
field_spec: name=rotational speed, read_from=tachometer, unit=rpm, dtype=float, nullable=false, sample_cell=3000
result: 3400
